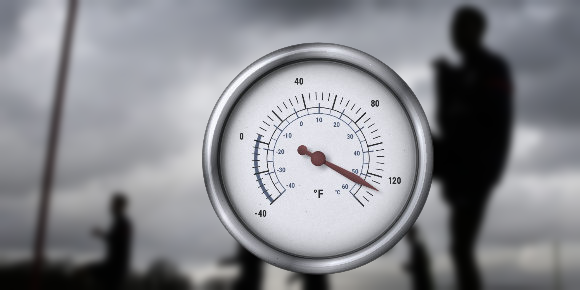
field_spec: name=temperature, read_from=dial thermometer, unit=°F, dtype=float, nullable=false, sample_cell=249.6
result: 128
